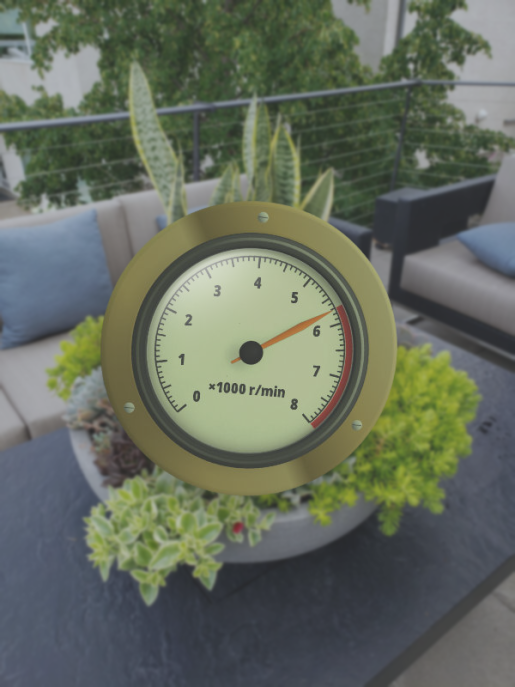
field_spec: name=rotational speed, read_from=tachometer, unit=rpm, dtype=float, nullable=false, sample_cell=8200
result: 5700
